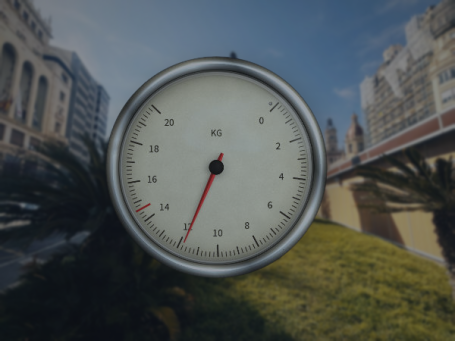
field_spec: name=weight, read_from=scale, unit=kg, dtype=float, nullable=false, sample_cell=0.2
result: 11.8
